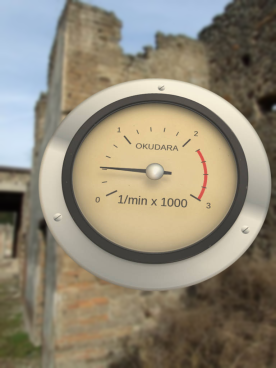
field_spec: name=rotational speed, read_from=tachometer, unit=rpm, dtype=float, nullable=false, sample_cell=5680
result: 400
